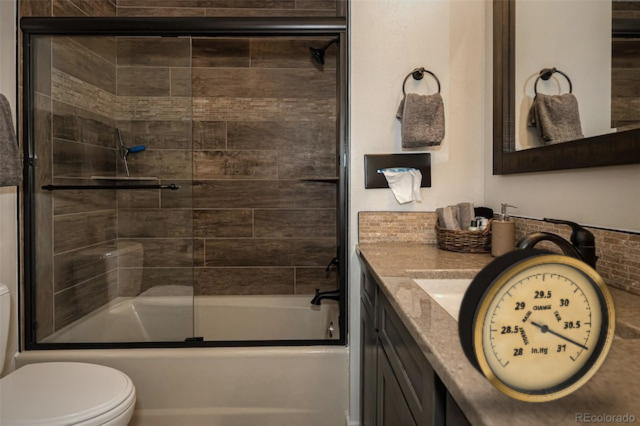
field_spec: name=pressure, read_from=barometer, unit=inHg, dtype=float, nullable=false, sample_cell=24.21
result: 30.8
